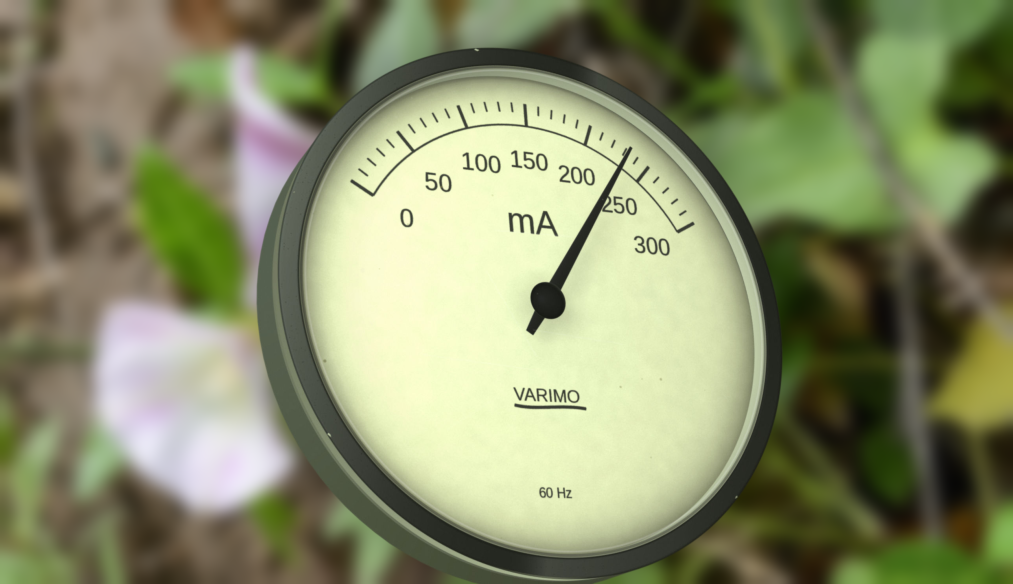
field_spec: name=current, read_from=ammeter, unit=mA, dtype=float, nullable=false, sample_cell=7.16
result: 230
